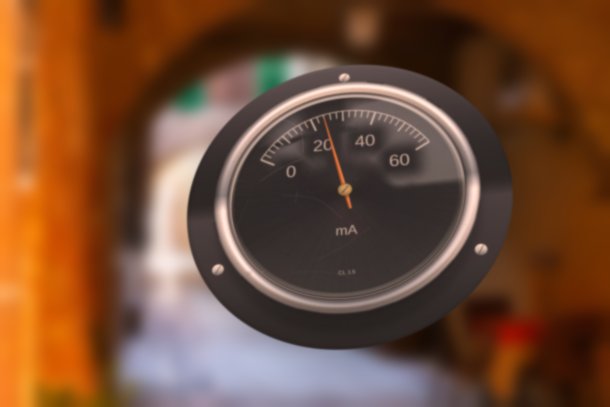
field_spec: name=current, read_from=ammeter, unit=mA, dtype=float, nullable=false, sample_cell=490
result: 24
